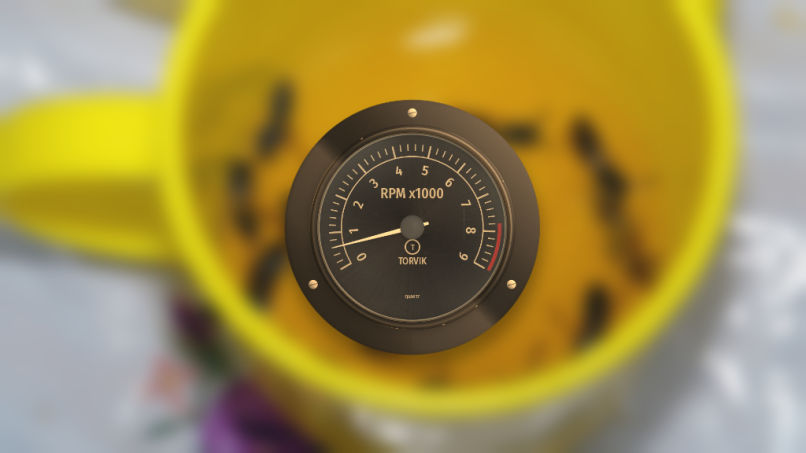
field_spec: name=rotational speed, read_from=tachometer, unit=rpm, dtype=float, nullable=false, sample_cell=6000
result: 600
